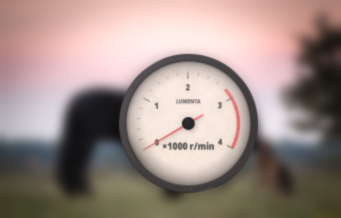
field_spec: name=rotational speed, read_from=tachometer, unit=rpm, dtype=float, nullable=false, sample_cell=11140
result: 0
